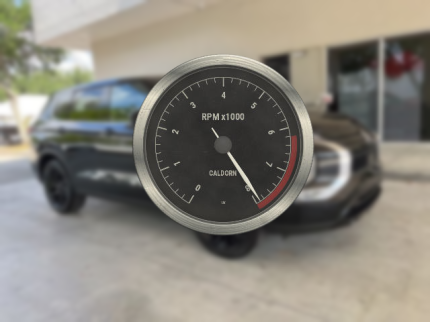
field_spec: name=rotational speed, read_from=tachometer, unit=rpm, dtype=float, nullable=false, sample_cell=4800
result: 7900
